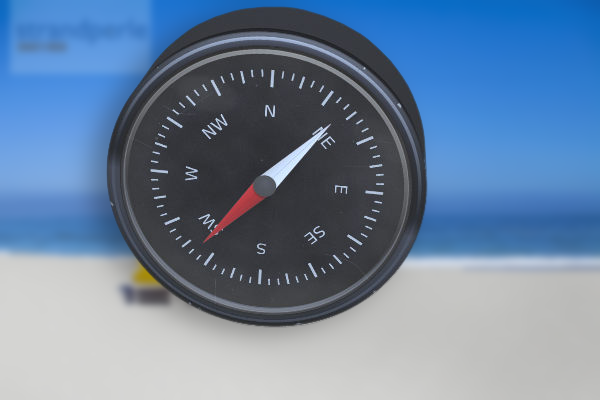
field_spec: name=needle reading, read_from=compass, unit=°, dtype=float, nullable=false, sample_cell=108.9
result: 220
